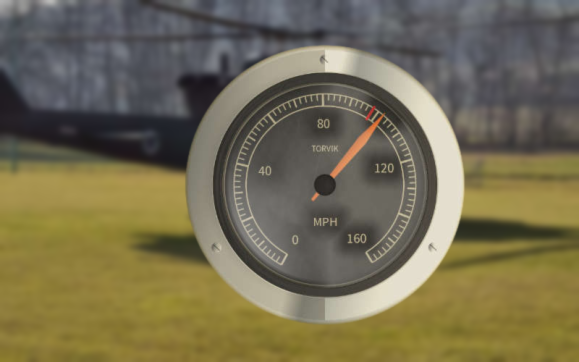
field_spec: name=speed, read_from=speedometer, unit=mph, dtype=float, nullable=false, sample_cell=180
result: 102
